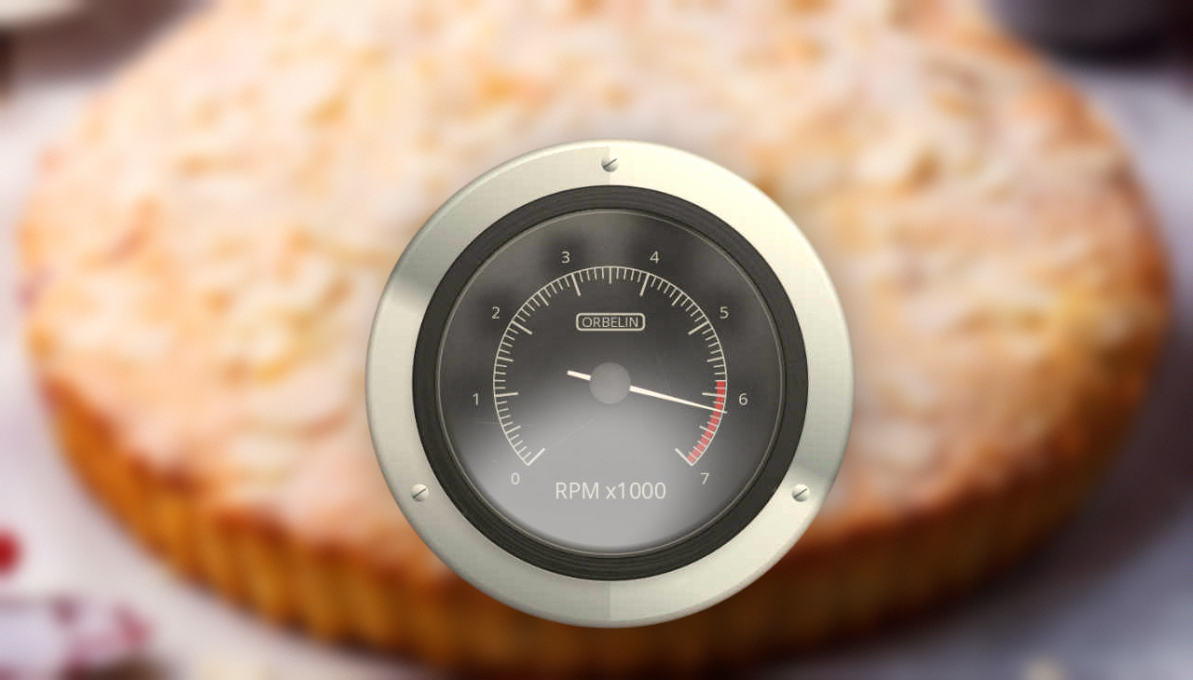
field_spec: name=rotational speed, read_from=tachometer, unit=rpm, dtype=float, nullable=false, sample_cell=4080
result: 6200
